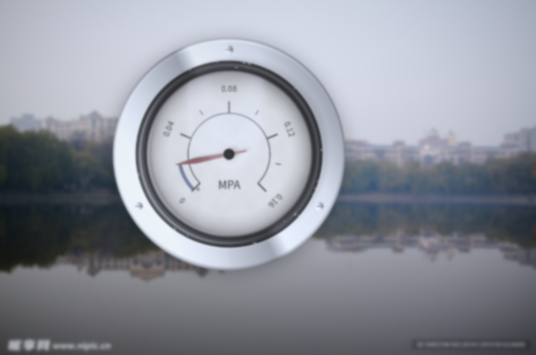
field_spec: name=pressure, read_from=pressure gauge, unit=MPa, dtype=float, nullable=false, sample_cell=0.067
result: 0.02
